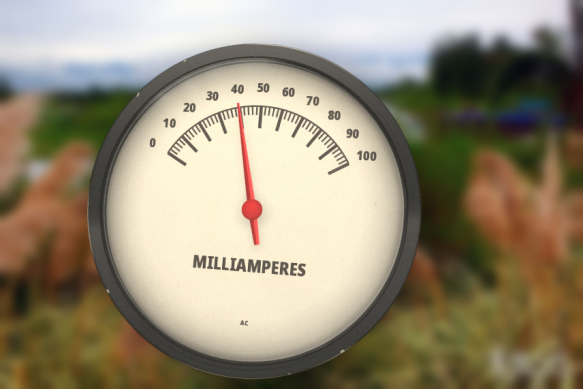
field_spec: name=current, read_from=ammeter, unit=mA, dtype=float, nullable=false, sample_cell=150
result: 40
